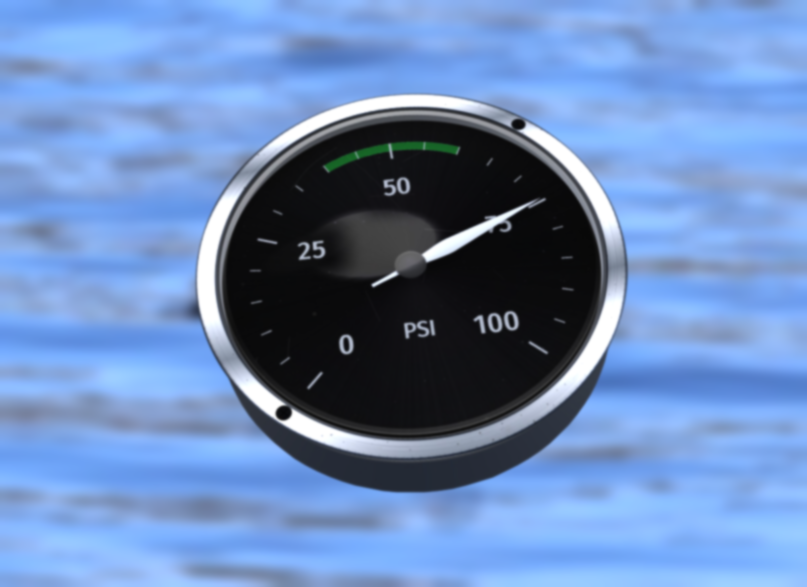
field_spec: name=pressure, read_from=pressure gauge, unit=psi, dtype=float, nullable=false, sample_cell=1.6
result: 75
